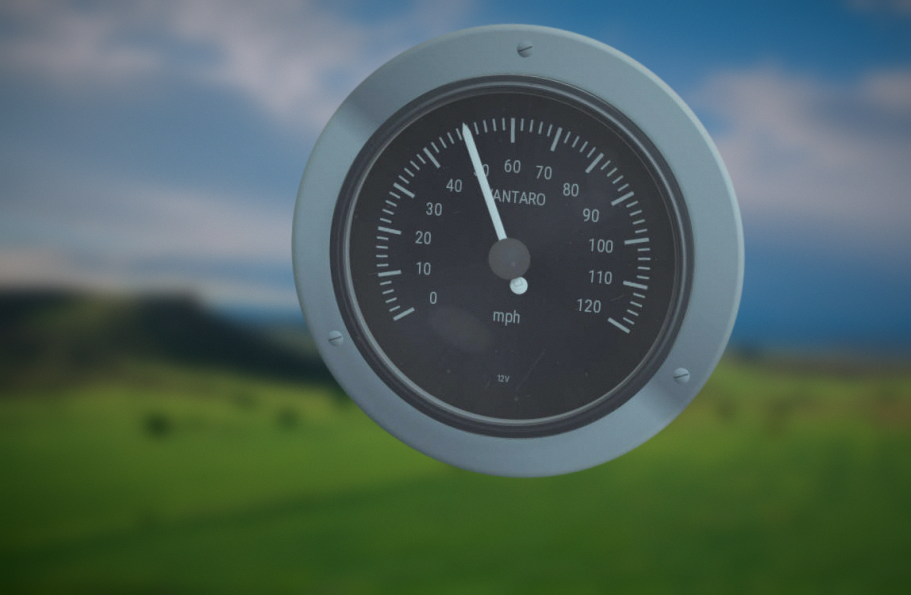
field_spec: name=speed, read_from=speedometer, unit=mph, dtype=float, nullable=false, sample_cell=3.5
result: 50
